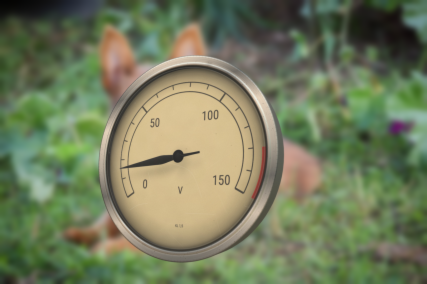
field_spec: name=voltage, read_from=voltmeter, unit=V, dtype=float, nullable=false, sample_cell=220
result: 15
